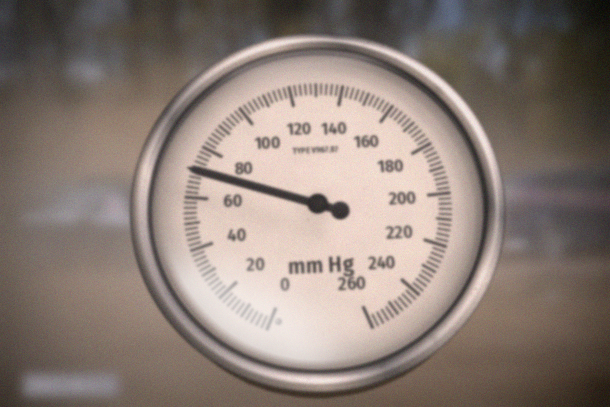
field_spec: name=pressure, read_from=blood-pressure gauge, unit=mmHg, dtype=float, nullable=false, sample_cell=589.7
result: 70
